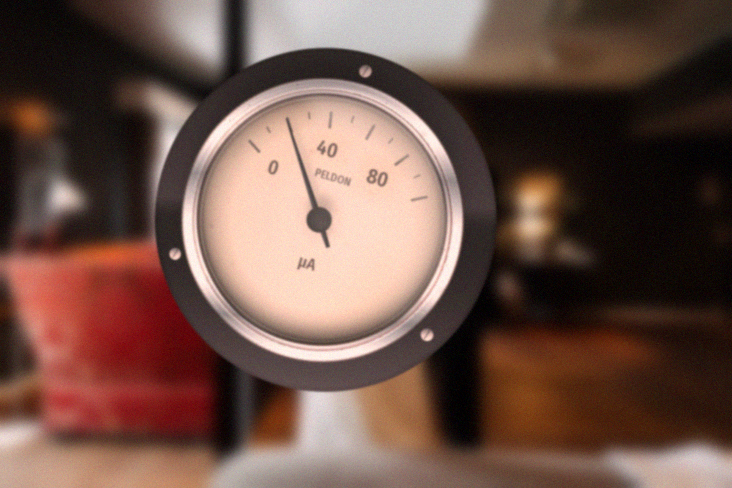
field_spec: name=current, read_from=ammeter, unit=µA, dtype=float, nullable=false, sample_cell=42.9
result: 20
